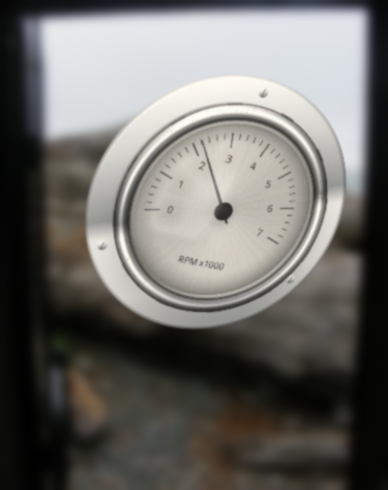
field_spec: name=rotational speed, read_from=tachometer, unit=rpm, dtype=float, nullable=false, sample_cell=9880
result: 2200
